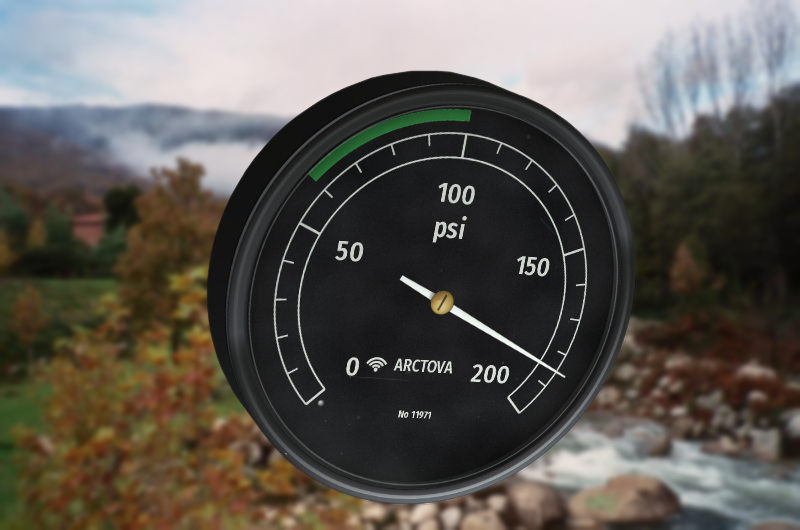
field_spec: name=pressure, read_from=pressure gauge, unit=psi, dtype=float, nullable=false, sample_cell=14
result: 185
